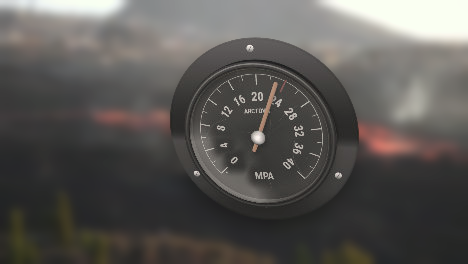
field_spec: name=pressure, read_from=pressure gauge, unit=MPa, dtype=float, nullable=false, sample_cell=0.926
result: 23
